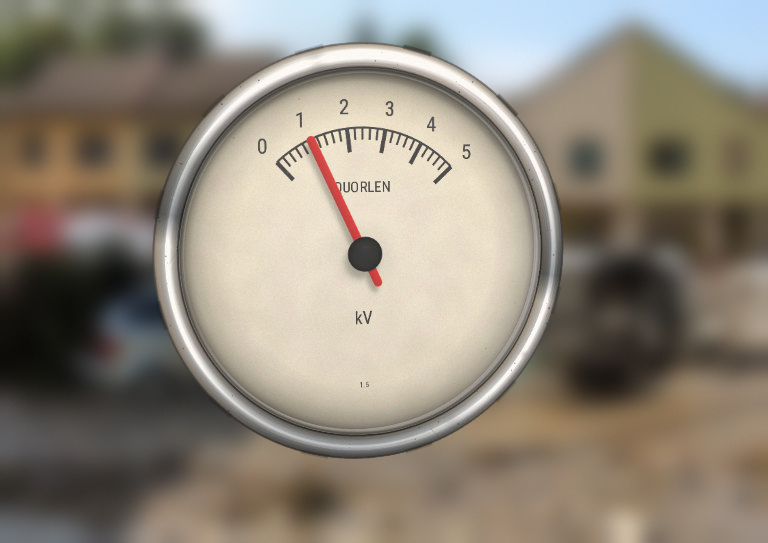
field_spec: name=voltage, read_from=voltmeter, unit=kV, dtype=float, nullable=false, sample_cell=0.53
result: 1
